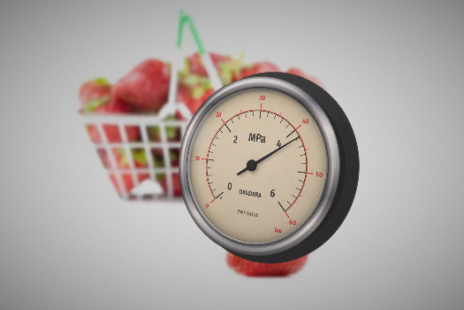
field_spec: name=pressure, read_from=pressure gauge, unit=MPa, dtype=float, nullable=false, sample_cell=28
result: 4.2
